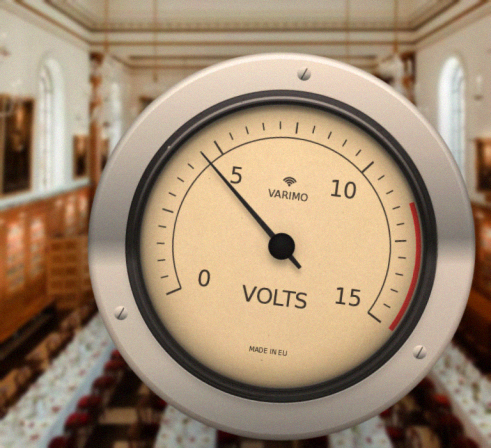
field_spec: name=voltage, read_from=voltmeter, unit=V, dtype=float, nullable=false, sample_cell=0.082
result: 4.5
